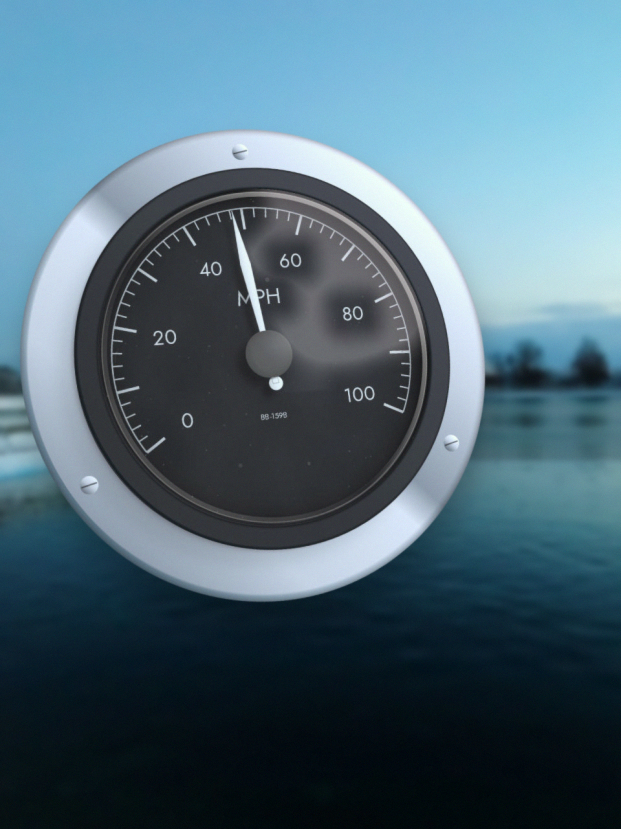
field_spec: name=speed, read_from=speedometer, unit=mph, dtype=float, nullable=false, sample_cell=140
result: 48
